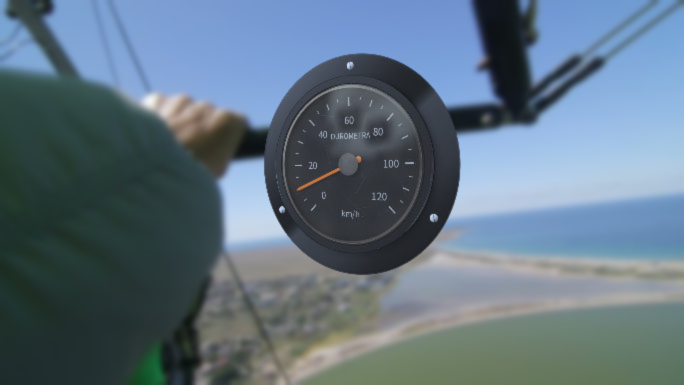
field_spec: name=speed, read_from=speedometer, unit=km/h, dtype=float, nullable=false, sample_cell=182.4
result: 10
